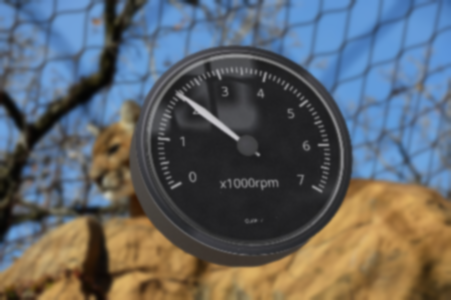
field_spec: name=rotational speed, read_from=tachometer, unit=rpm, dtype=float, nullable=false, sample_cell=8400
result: 2000
